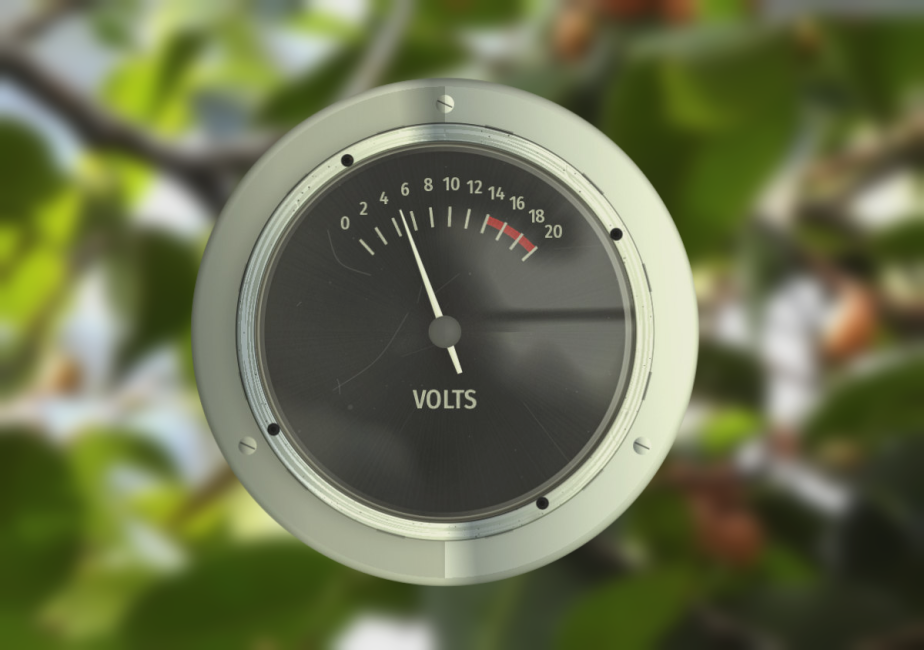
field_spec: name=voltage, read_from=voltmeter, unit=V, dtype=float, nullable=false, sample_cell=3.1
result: 5
